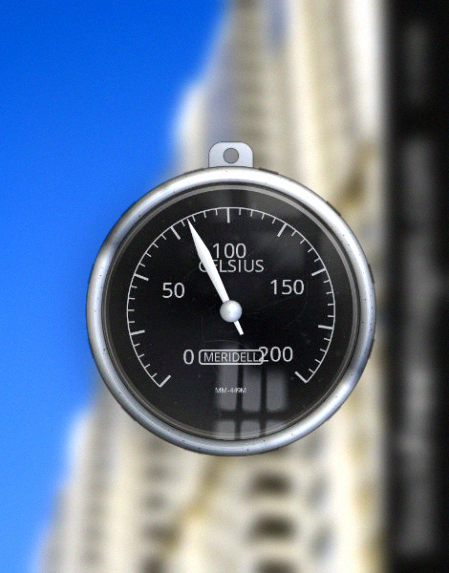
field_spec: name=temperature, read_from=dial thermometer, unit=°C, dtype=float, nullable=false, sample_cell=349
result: 82.5
